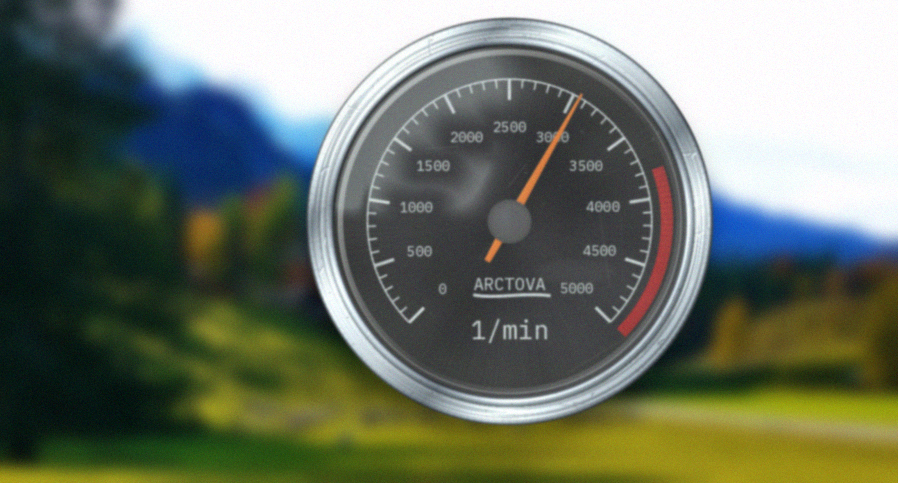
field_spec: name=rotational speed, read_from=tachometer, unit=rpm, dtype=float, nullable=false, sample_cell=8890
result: 3050
